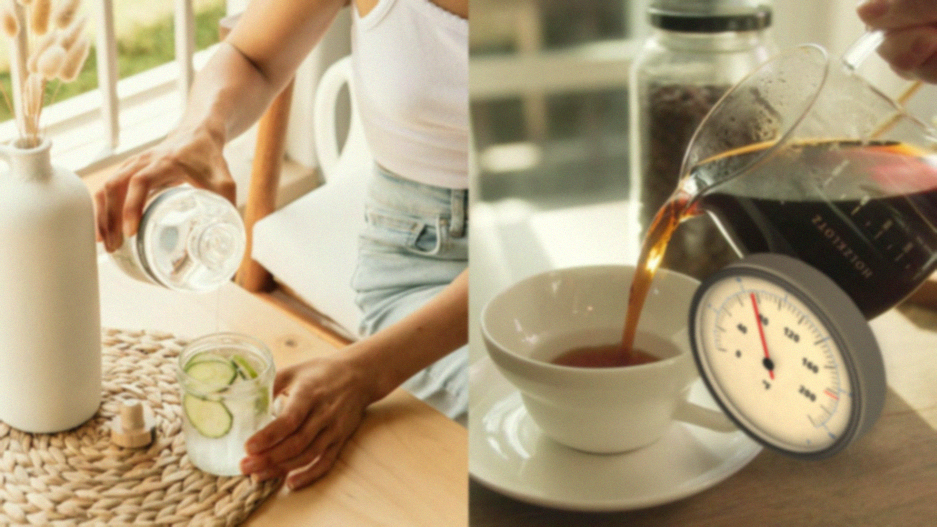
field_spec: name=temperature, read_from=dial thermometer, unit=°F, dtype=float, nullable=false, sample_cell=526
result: 80
